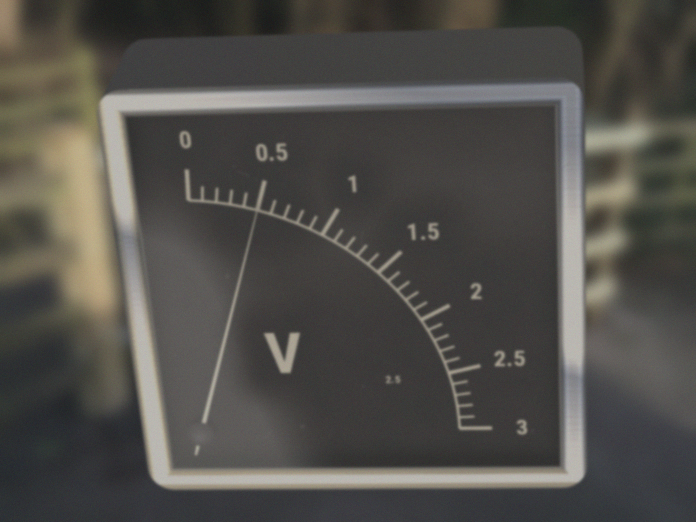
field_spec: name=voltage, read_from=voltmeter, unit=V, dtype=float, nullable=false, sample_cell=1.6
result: 0.5
